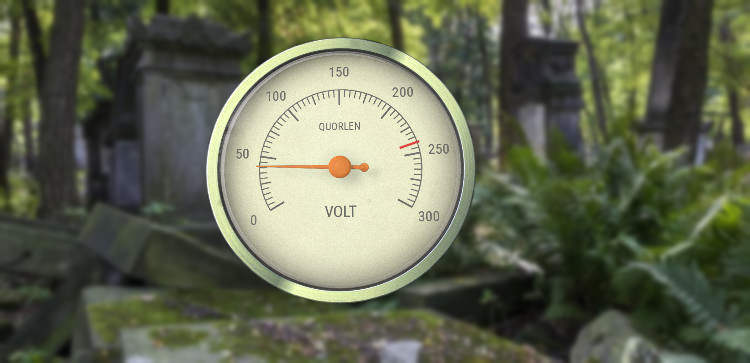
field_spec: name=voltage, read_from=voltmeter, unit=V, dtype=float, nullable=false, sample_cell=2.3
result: 40
